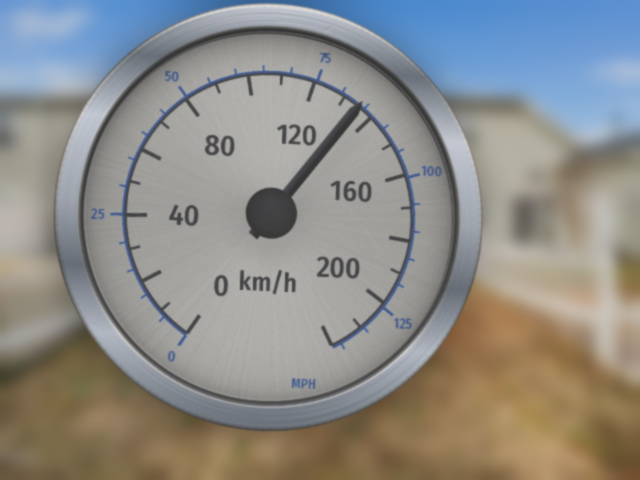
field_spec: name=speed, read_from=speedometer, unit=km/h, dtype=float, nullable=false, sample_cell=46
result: 135
